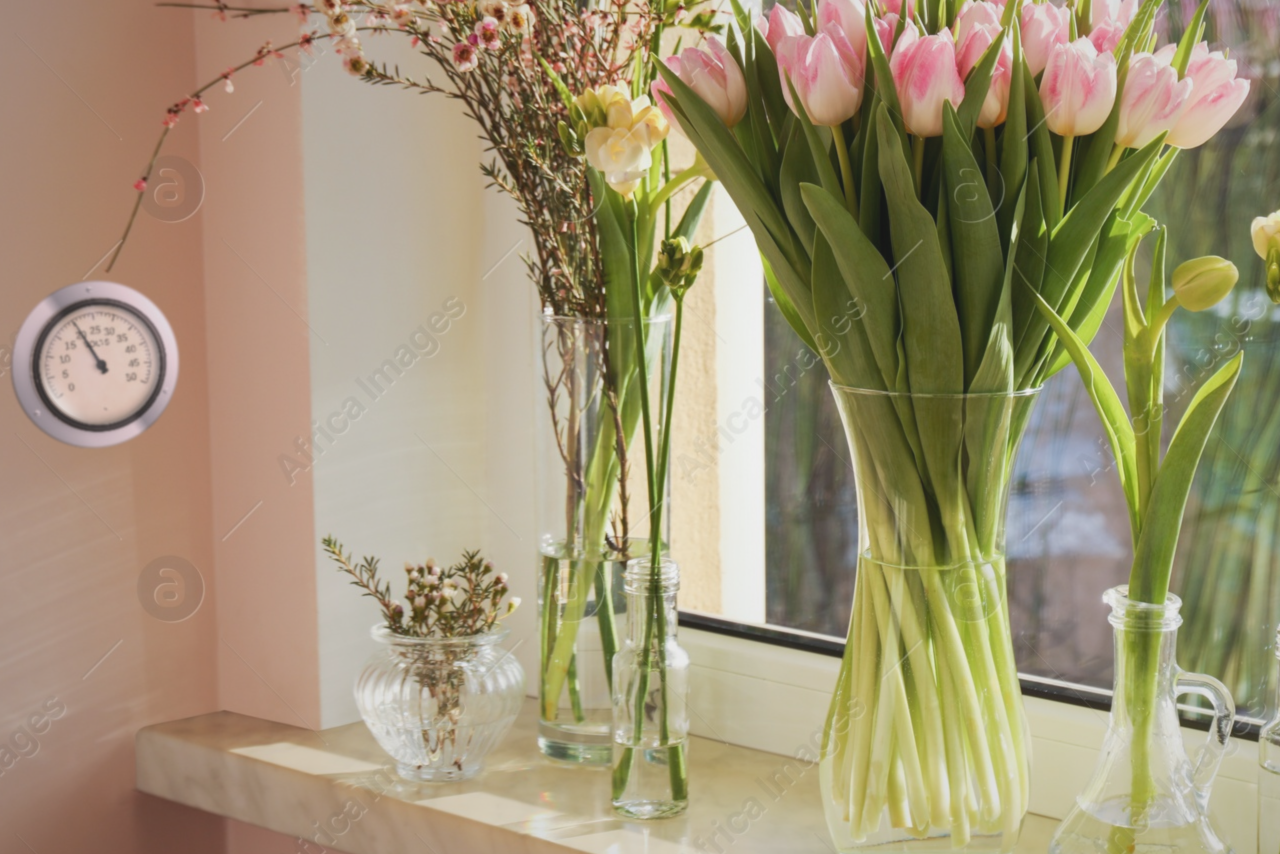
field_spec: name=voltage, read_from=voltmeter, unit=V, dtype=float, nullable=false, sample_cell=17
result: 20
